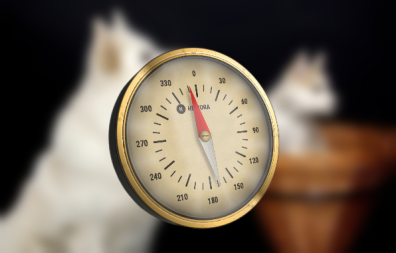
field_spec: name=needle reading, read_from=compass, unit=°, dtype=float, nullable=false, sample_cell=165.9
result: 350
